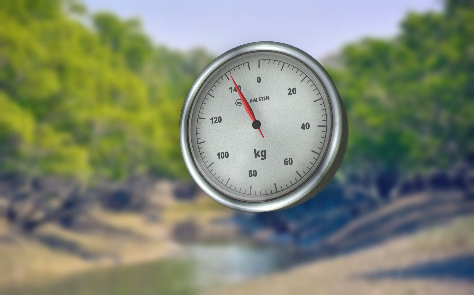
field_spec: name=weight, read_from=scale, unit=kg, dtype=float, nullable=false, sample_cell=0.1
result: 142
